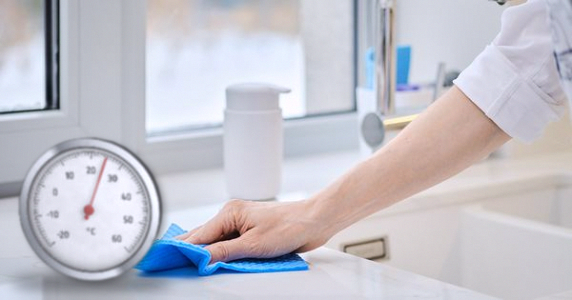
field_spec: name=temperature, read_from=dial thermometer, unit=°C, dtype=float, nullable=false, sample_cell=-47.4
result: 25
